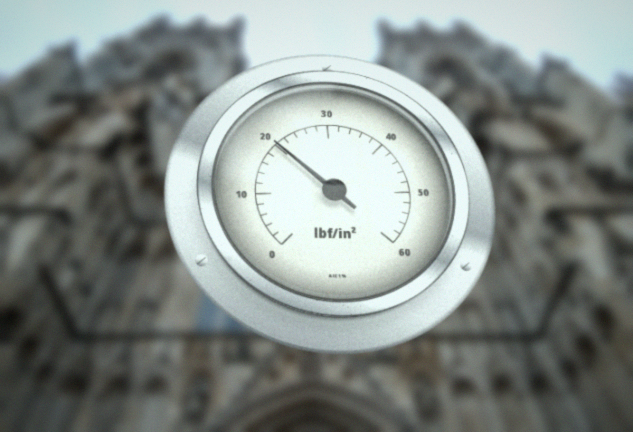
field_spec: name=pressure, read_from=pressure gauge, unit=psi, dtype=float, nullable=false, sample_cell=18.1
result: 20
